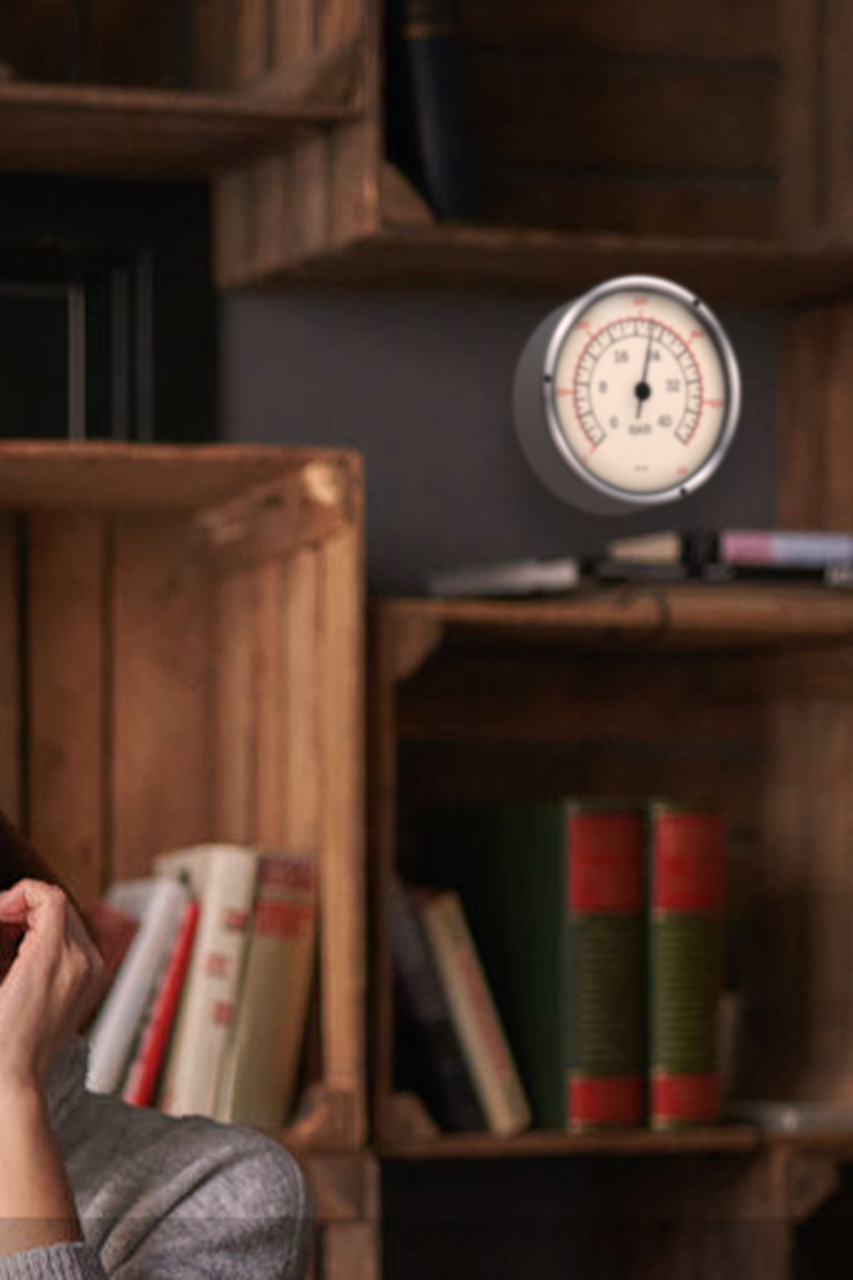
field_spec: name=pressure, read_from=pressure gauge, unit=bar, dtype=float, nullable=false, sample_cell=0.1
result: 22
